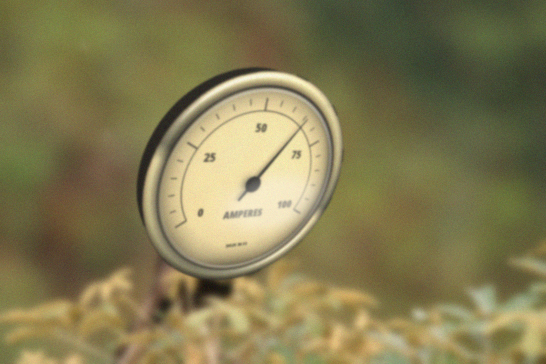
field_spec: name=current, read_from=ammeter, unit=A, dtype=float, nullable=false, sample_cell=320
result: 65
